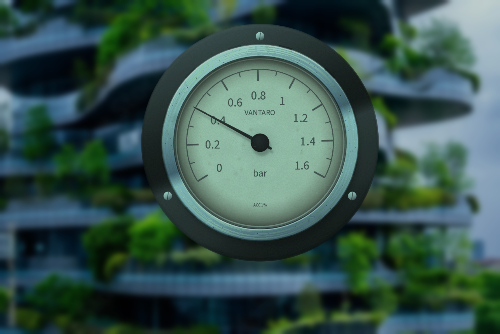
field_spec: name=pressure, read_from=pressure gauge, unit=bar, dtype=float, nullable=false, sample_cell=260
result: 0.4
